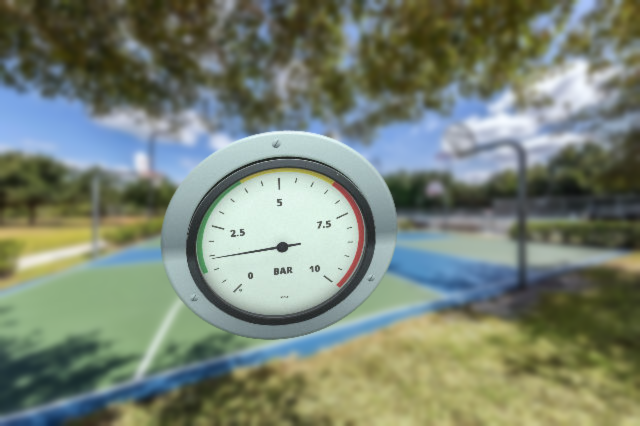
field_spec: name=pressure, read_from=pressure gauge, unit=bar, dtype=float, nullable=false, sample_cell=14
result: 1.5
